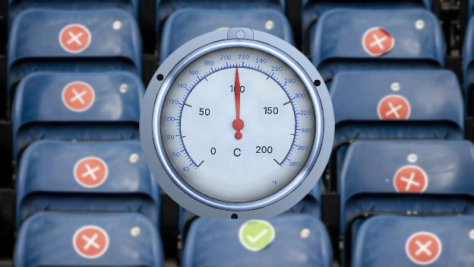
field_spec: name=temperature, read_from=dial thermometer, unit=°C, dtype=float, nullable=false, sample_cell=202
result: 100
